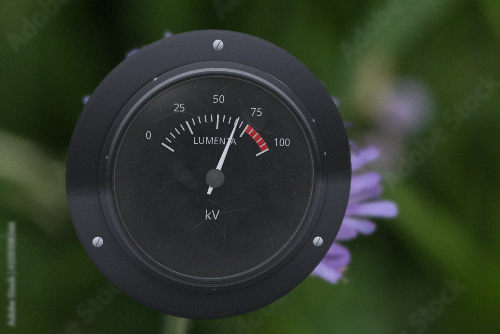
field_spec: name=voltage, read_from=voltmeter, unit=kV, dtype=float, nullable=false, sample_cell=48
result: 65
